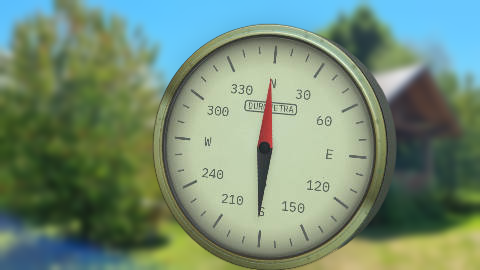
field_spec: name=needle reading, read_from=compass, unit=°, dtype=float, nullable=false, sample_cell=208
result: 0
